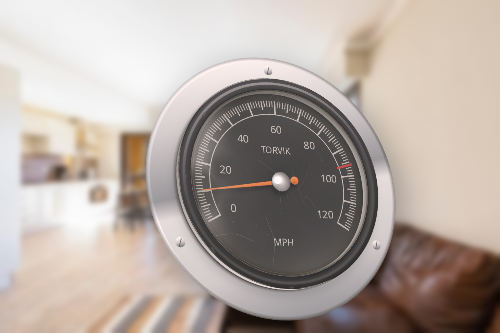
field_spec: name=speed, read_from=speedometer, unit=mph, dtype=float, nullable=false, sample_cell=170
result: 10
